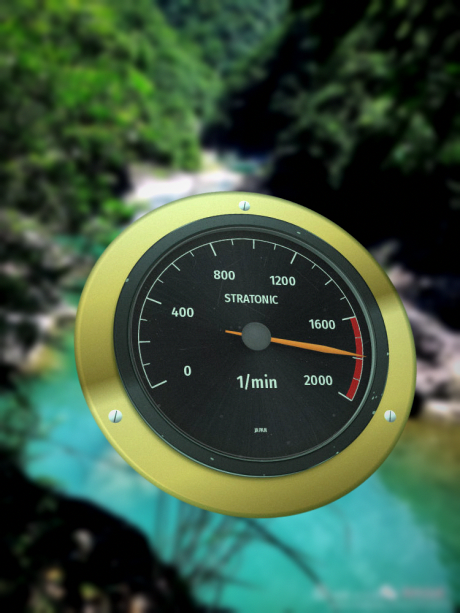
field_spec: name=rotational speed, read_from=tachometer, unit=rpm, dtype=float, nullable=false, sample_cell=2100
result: 1800
